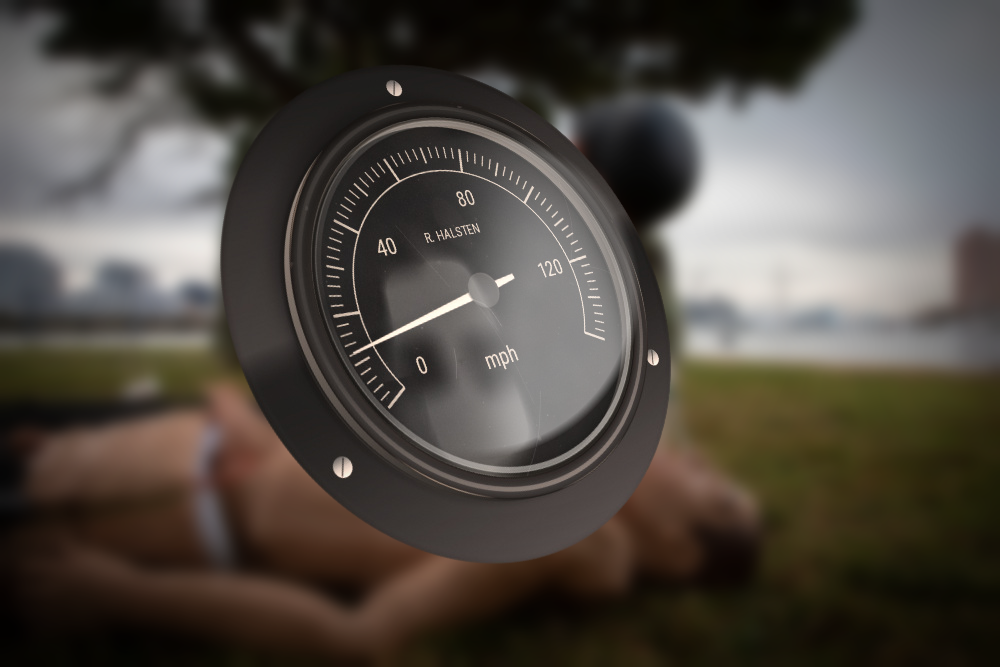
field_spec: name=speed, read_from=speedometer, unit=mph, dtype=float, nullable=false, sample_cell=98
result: 12
